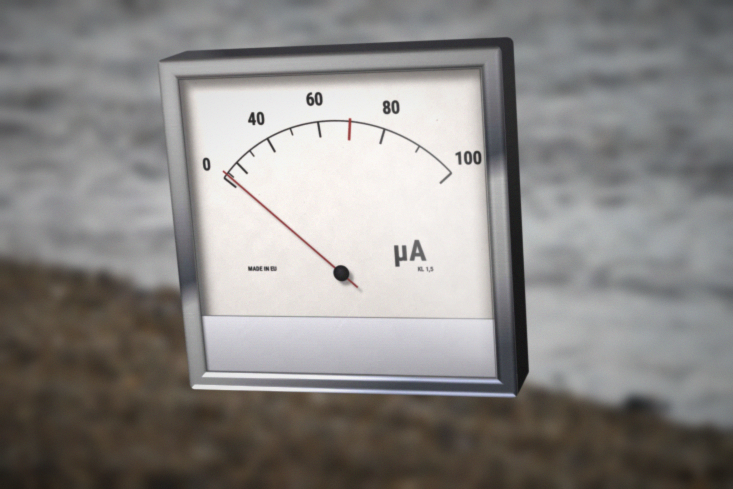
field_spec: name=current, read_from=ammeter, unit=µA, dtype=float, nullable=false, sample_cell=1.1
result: 10
